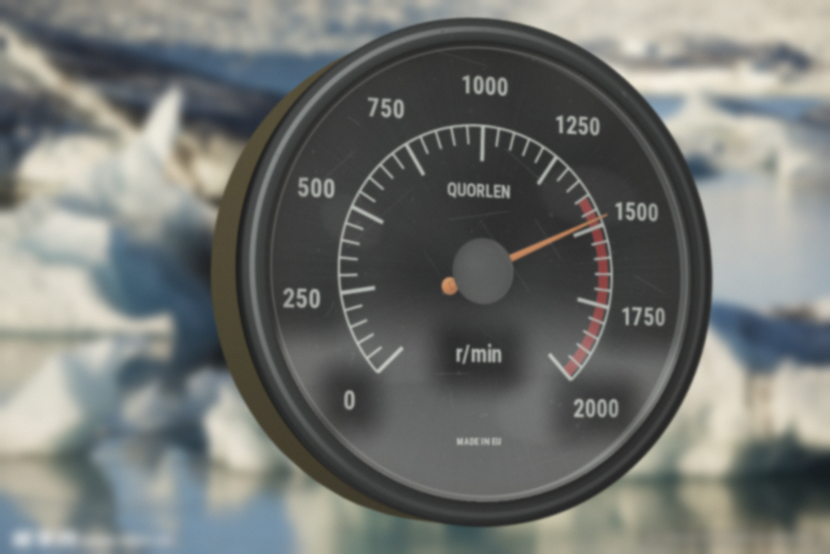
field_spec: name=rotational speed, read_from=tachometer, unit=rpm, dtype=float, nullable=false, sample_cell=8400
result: 1475
